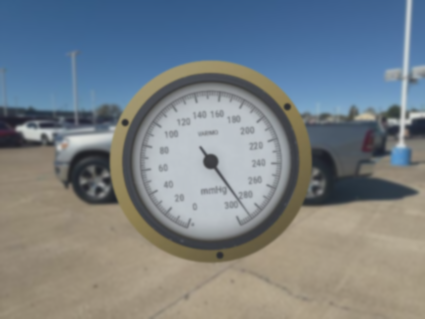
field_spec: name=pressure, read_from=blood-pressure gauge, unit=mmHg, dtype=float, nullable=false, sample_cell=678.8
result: 290
